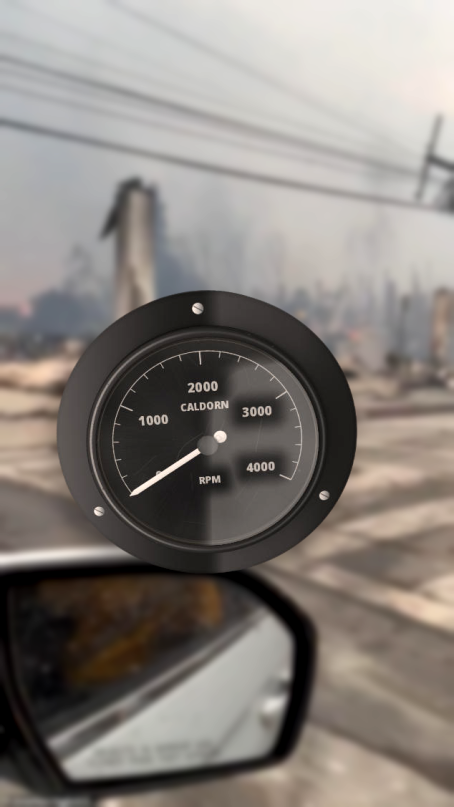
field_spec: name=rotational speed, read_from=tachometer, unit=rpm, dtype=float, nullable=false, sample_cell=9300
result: 0
